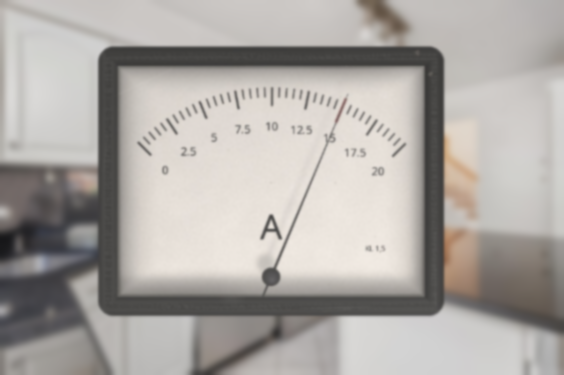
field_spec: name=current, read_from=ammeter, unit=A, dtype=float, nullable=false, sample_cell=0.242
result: 15
